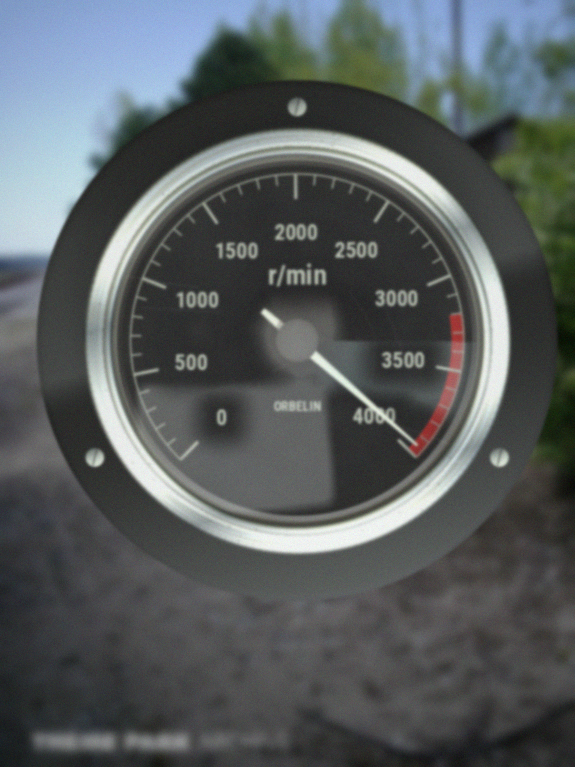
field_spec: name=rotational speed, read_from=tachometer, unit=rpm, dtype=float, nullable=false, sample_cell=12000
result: 3950
